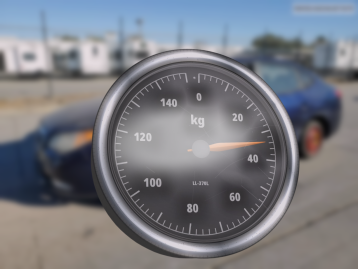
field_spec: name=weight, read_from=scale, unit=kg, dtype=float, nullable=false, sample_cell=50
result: 34
